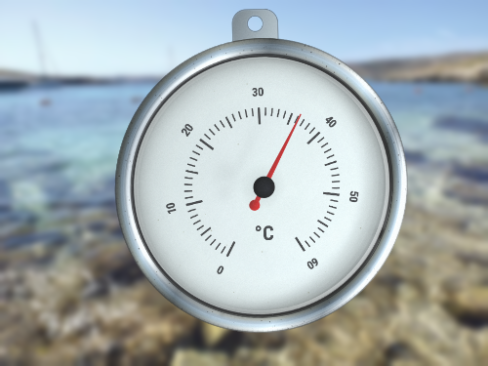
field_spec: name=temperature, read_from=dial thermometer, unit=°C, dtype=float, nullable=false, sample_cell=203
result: 36
